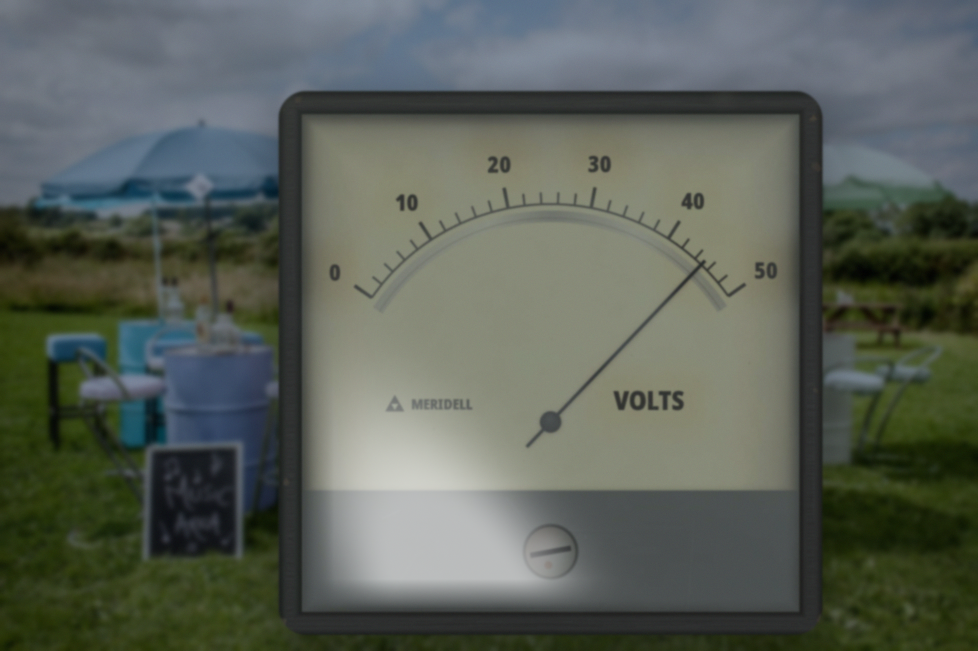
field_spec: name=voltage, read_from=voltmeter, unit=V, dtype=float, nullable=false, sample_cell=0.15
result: 45
